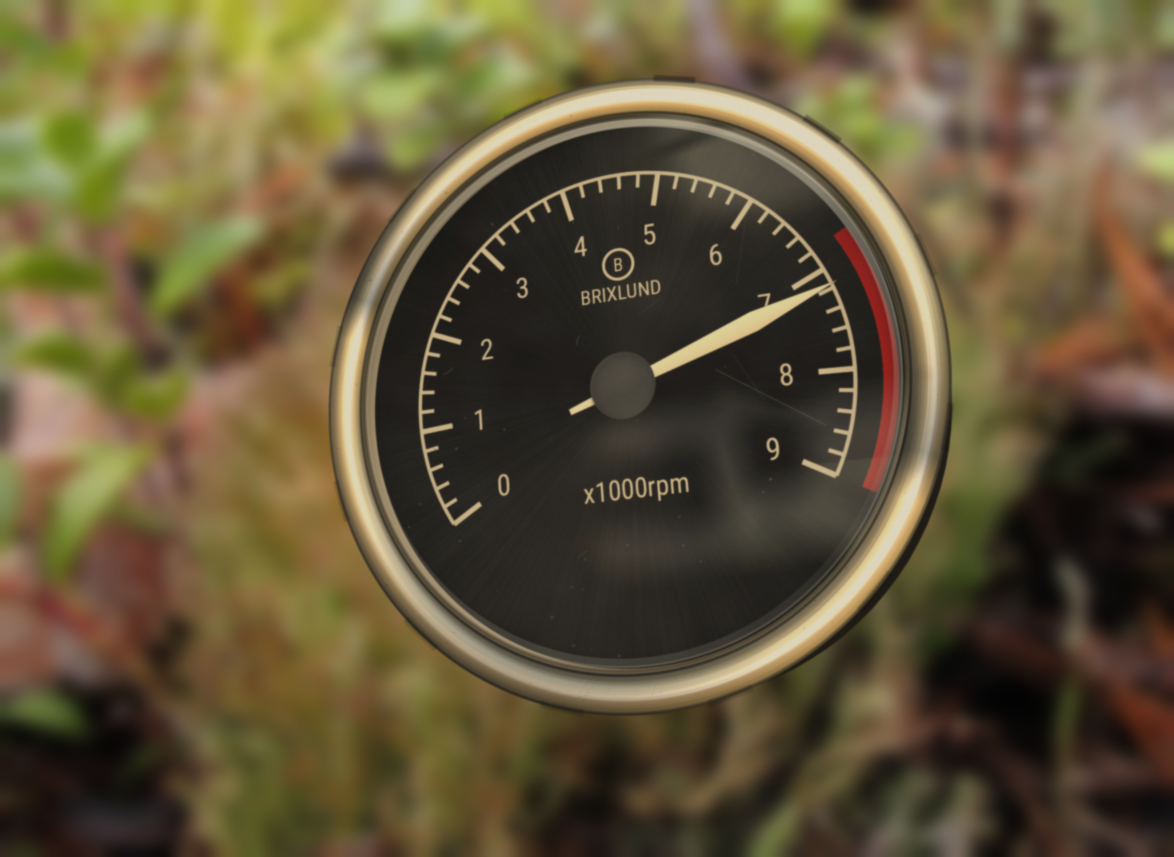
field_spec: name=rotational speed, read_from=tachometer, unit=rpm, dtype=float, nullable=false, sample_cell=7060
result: 7200
